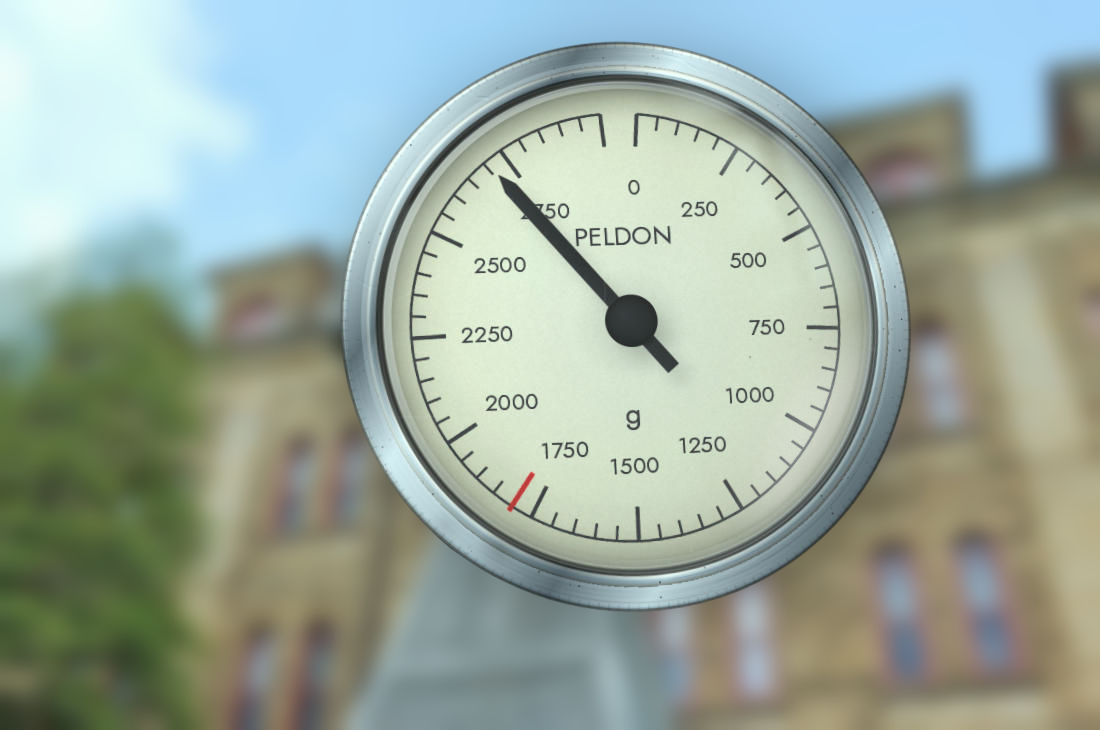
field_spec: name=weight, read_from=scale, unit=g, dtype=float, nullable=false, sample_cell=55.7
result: 2700
